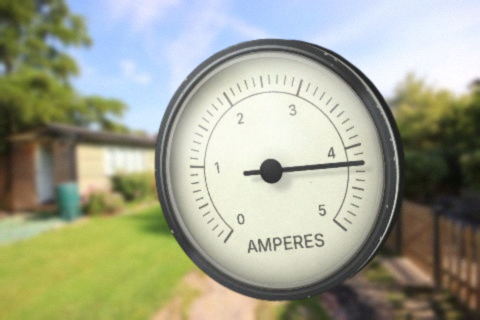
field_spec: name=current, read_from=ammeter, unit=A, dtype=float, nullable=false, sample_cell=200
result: 4.2
